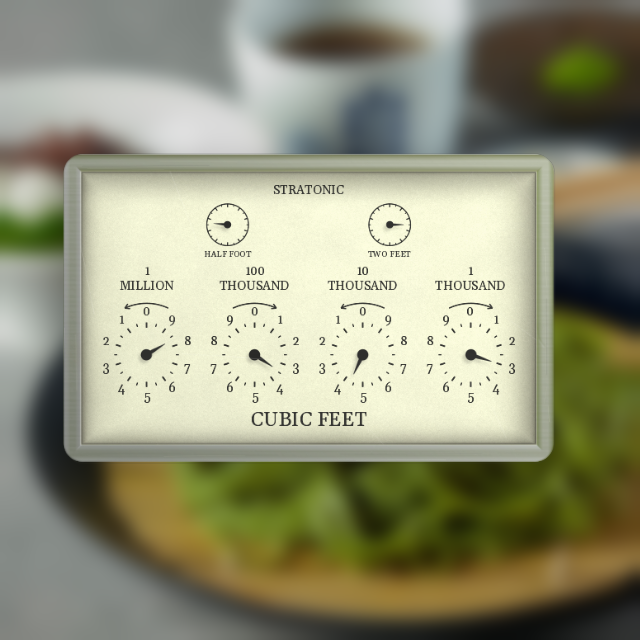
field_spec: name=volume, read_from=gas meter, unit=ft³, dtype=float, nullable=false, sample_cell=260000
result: 834300
